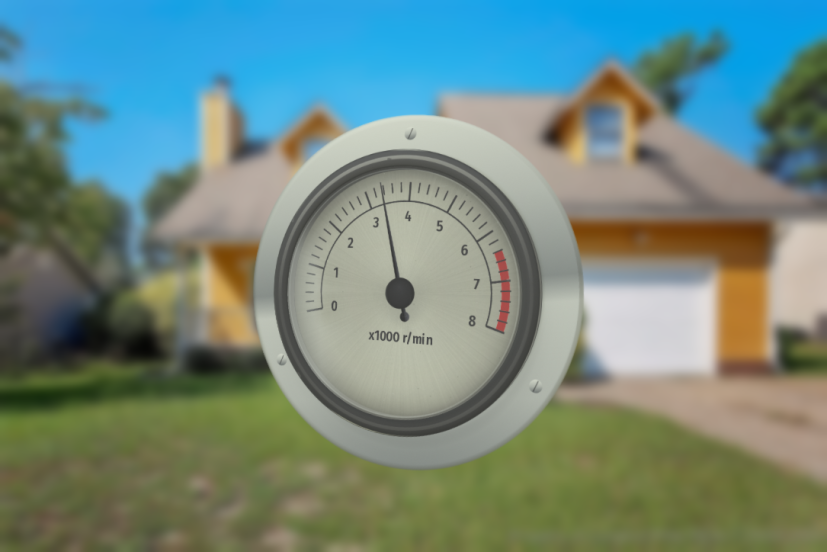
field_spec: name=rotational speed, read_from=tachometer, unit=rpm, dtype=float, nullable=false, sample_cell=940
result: 3400
